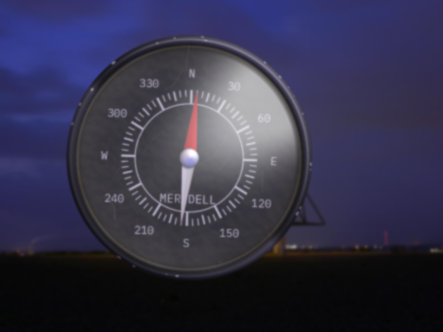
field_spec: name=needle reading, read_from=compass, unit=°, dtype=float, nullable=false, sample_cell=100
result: 5
